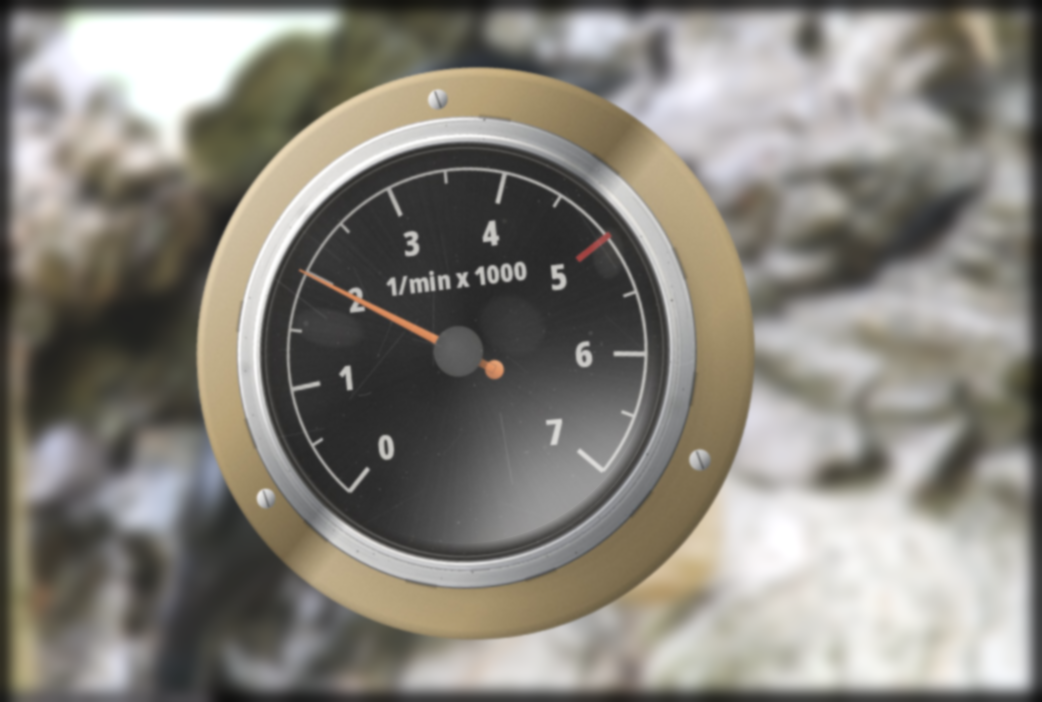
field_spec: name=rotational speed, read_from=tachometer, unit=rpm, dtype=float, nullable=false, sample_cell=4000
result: 2000
